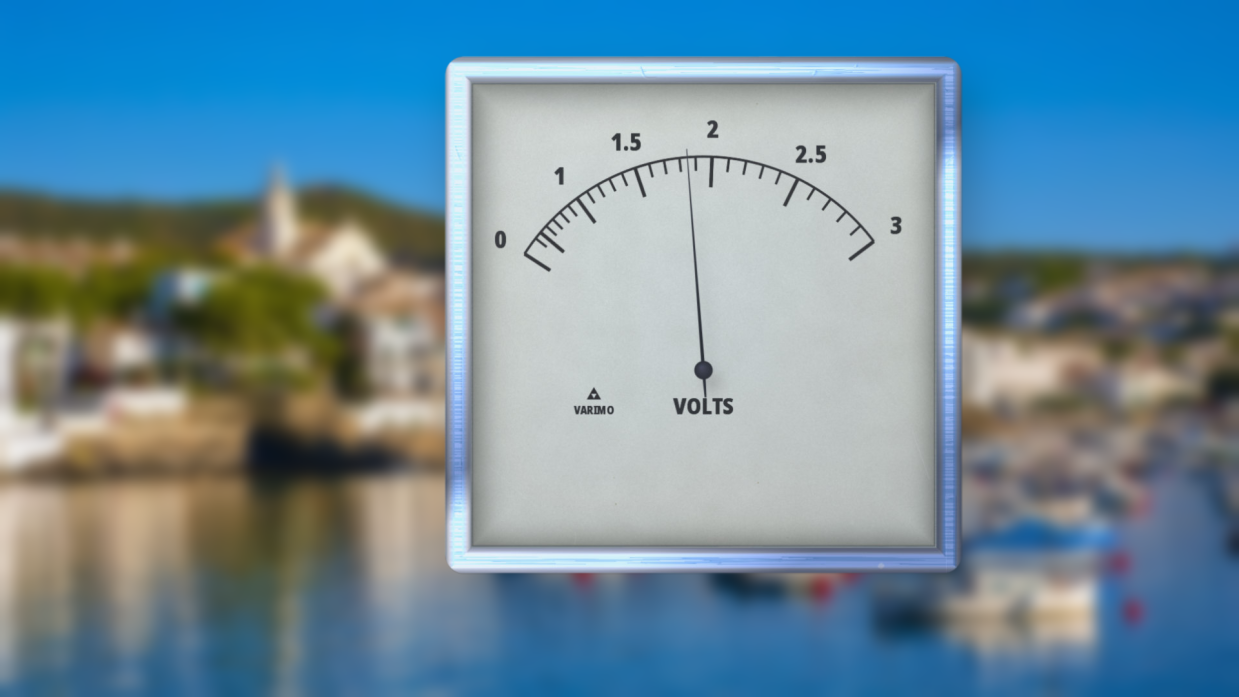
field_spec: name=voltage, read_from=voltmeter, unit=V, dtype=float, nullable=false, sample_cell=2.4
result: 1.85
